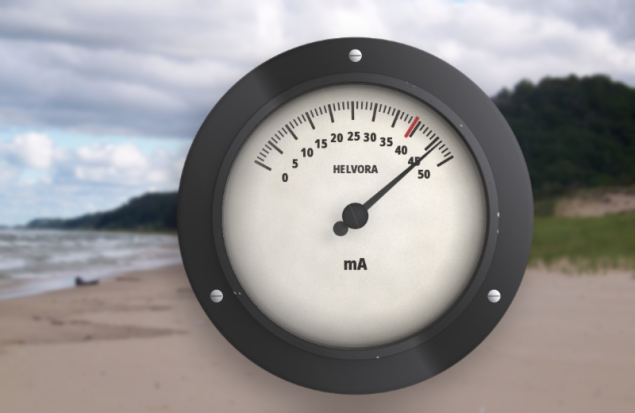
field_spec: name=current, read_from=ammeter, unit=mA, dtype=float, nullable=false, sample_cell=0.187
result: 46
